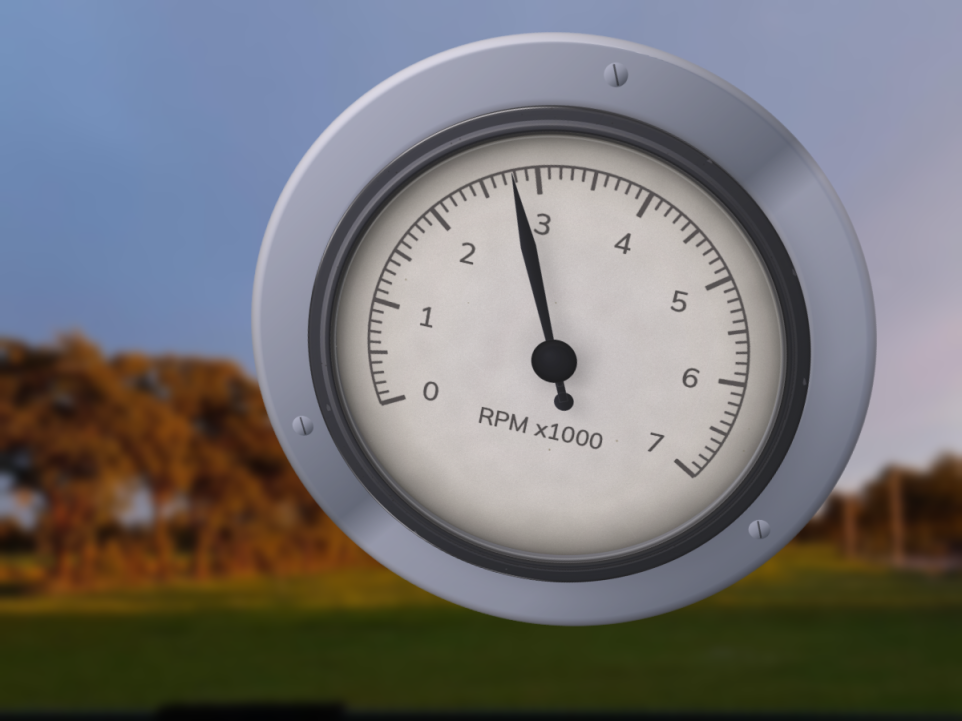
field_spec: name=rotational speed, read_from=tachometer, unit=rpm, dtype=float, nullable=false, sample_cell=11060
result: 2800
